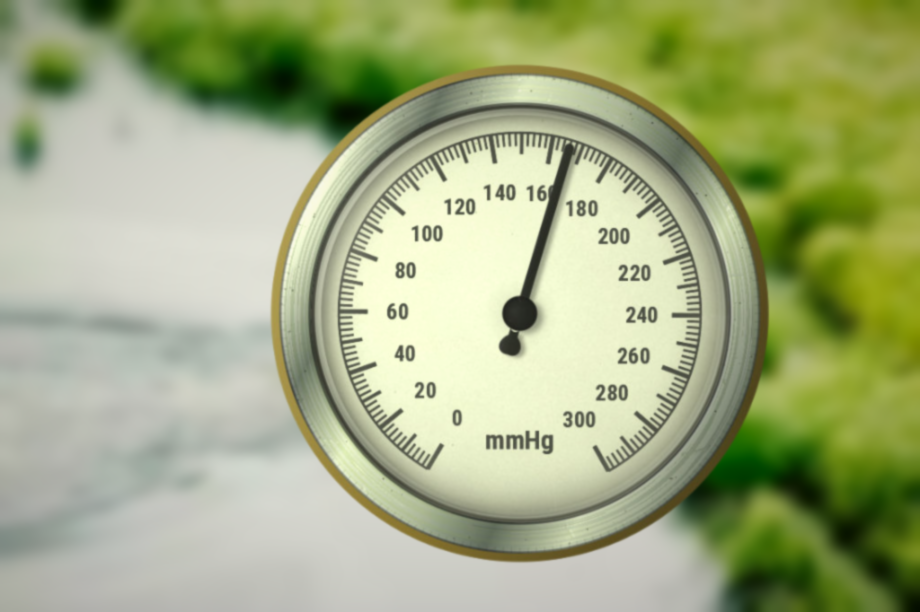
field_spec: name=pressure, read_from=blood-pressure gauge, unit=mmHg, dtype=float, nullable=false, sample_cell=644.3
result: 166
